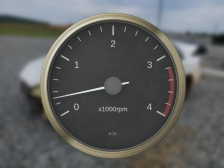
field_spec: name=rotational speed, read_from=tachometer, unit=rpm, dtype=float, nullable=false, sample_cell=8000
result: 300
